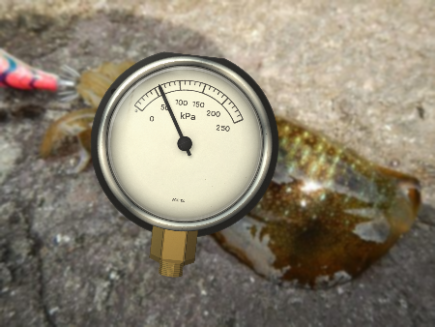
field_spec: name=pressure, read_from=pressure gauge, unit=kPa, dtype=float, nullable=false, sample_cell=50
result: 60
